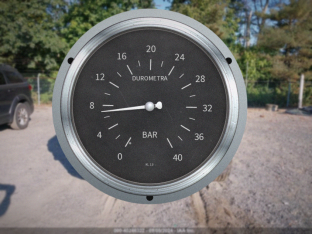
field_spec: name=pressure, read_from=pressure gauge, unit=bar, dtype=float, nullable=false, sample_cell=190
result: 7
